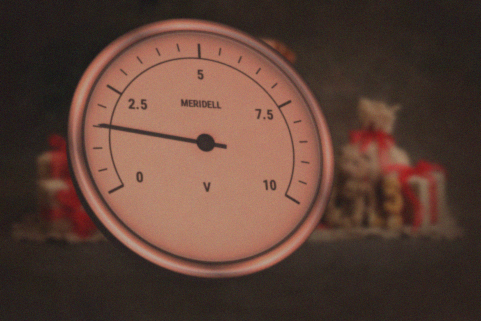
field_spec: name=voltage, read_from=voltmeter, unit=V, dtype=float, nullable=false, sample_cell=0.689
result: 1.5
